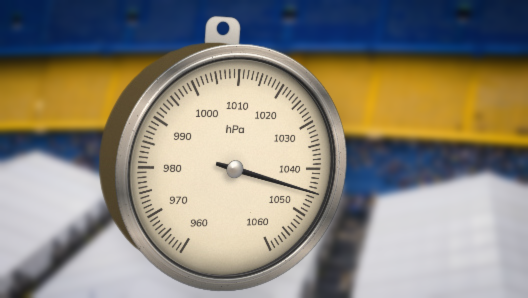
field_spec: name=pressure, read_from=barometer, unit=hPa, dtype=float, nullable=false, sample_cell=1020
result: 1045
